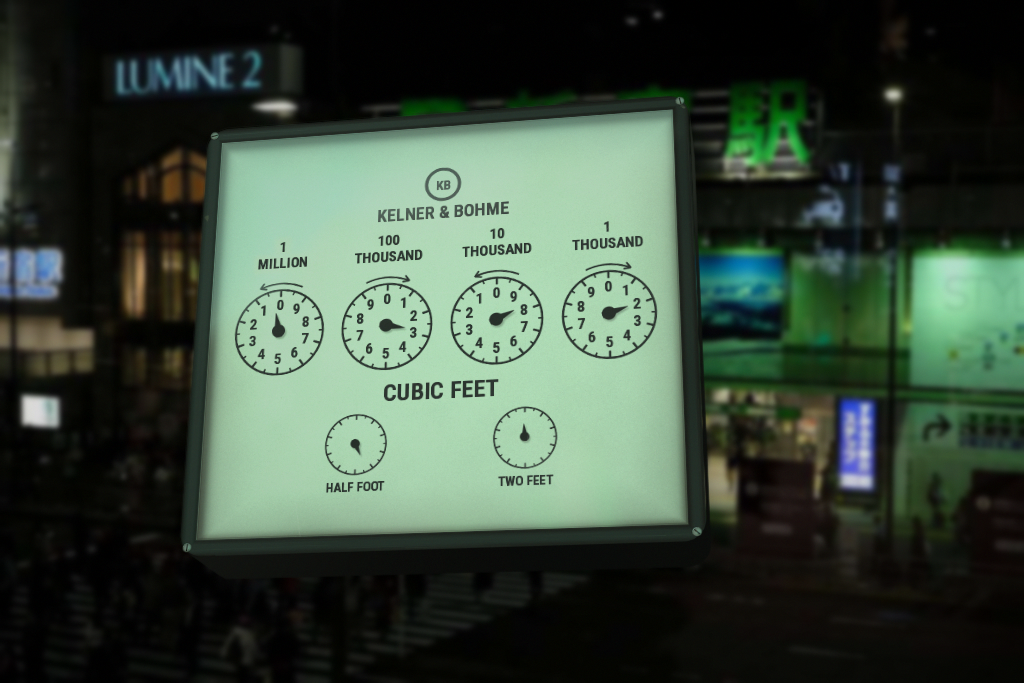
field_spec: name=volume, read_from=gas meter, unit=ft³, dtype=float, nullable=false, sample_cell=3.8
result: 28200
